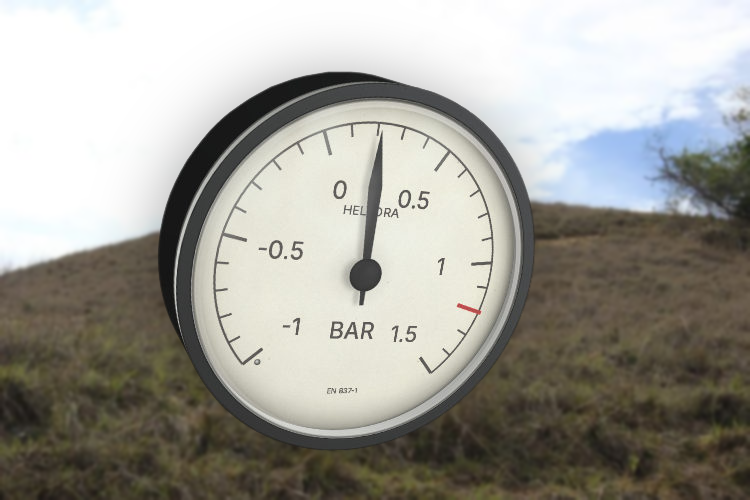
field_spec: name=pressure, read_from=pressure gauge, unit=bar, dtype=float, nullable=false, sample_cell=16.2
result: 0.2
